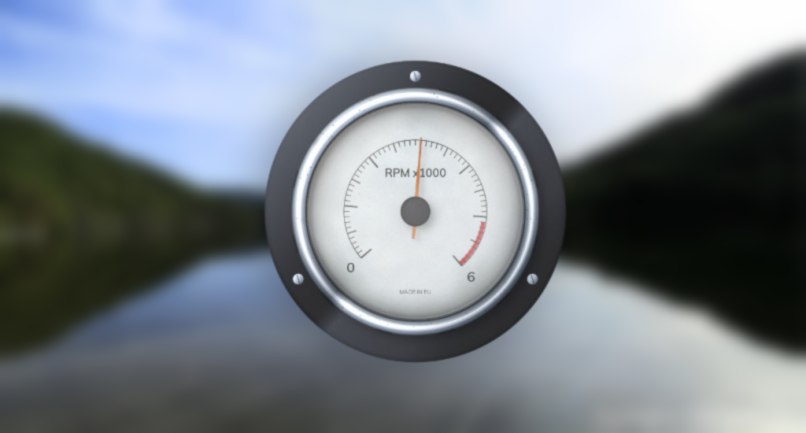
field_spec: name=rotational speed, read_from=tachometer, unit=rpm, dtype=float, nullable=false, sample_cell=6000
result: 3000
